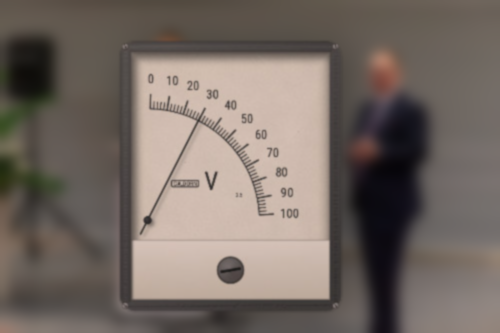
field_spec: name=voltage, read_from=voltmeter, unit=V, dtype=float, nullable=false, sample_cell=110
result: 30
